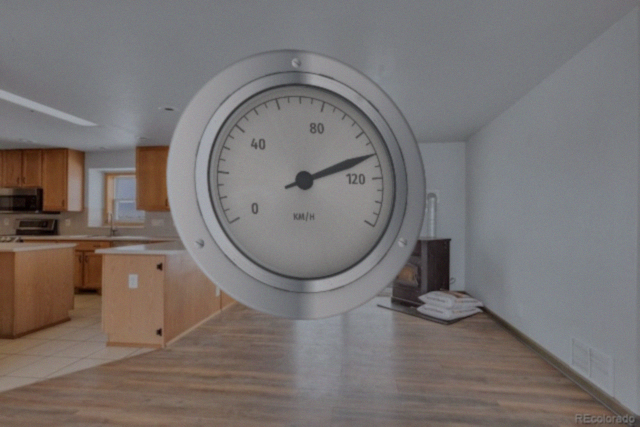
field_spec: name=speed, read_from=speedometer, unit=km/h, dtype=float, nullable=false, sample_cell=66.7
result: 110
